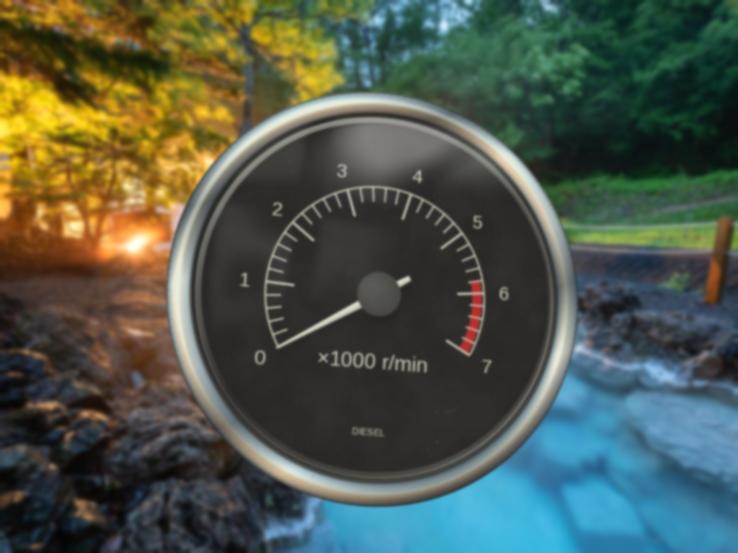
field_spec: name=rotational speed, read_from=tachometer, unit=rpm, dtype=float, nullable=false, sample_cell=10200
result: 0
